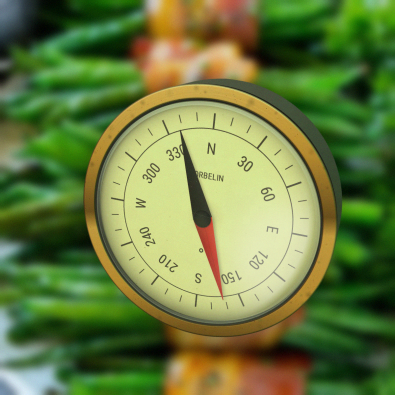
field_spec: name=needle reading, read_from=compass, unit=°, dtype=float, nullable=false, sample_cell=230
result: 160
